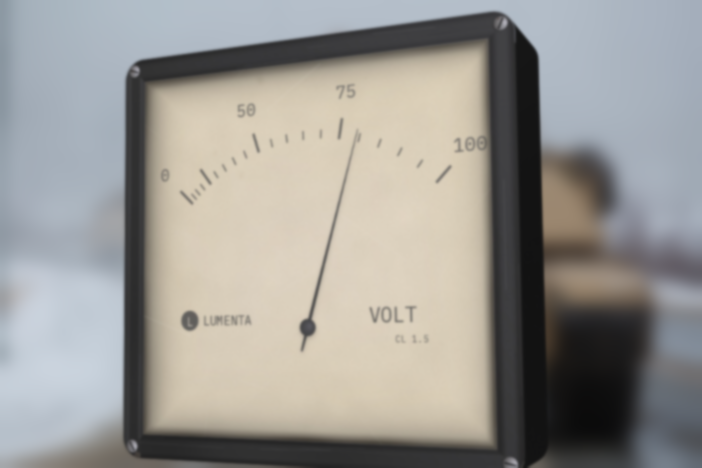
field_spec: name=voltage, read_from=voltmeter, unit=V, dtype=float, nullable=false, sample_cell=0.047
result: 80
